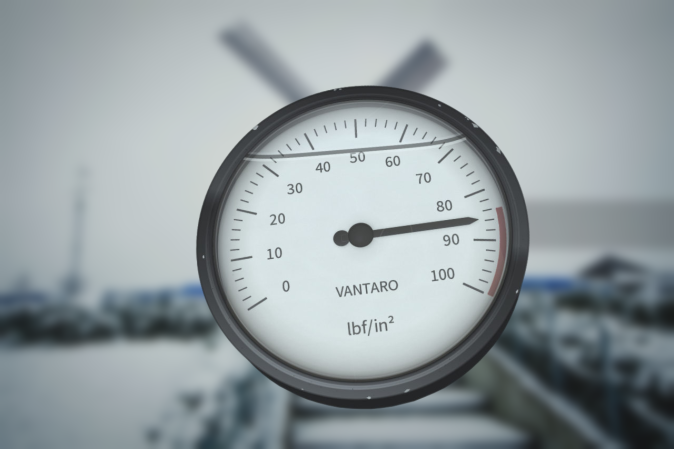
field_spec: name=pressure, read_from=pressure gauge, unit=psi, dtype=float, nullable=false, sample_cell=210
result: 86
